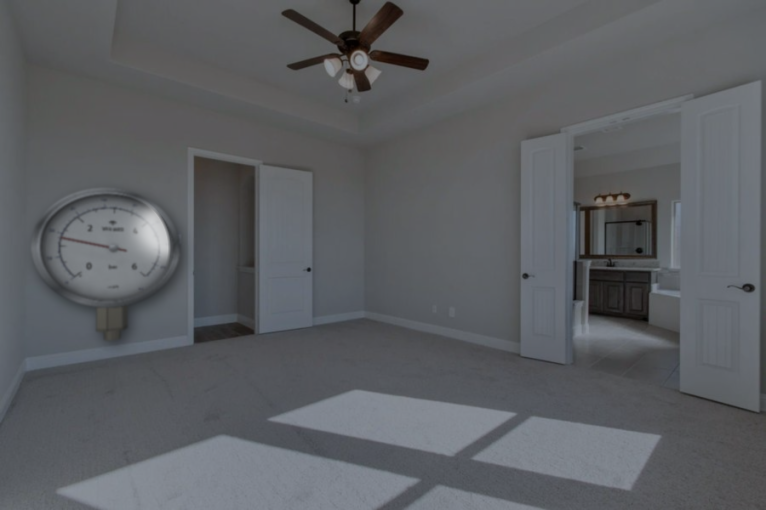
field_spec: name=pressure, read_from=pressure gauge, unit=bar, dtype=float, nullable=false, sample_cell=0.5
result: 1.25
